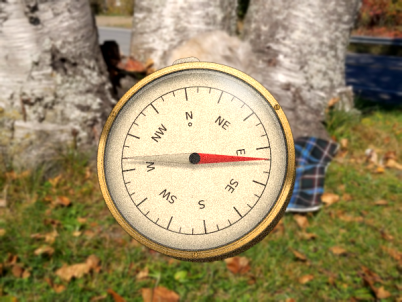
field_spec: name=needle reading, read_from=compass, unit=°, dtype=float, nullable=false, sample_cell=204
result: 100
